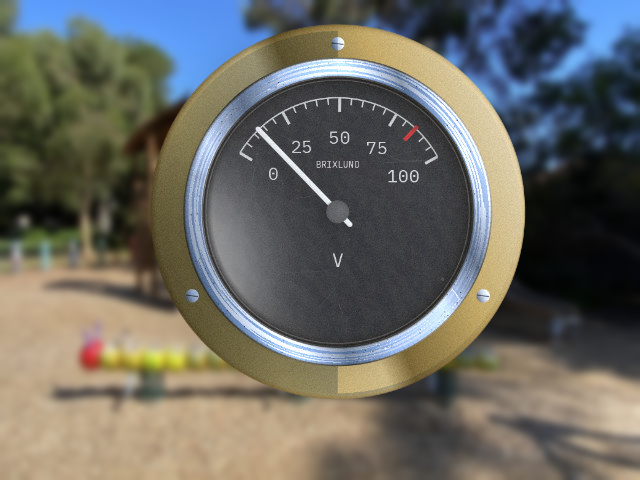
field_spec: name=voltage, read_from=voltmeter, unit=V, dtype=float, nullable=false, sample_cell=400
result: 12.5
